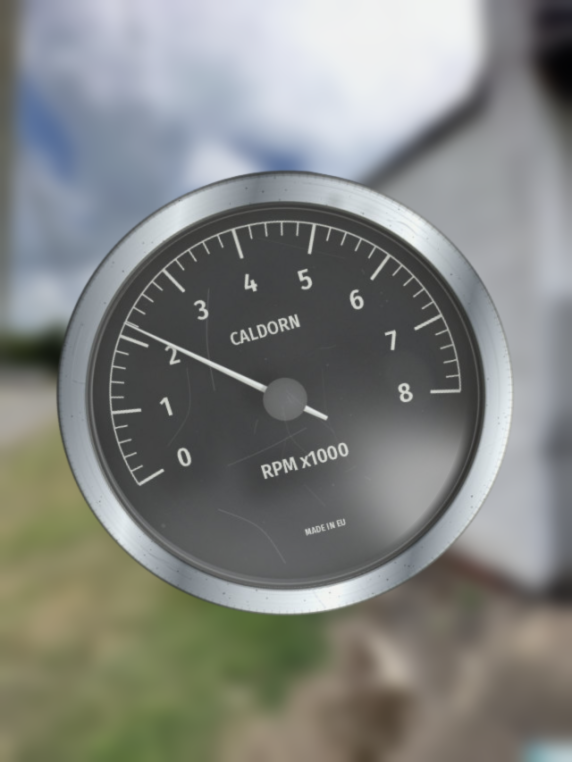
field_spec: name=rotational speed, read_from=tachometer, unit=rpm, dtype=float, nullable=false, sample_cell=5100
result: 2200
